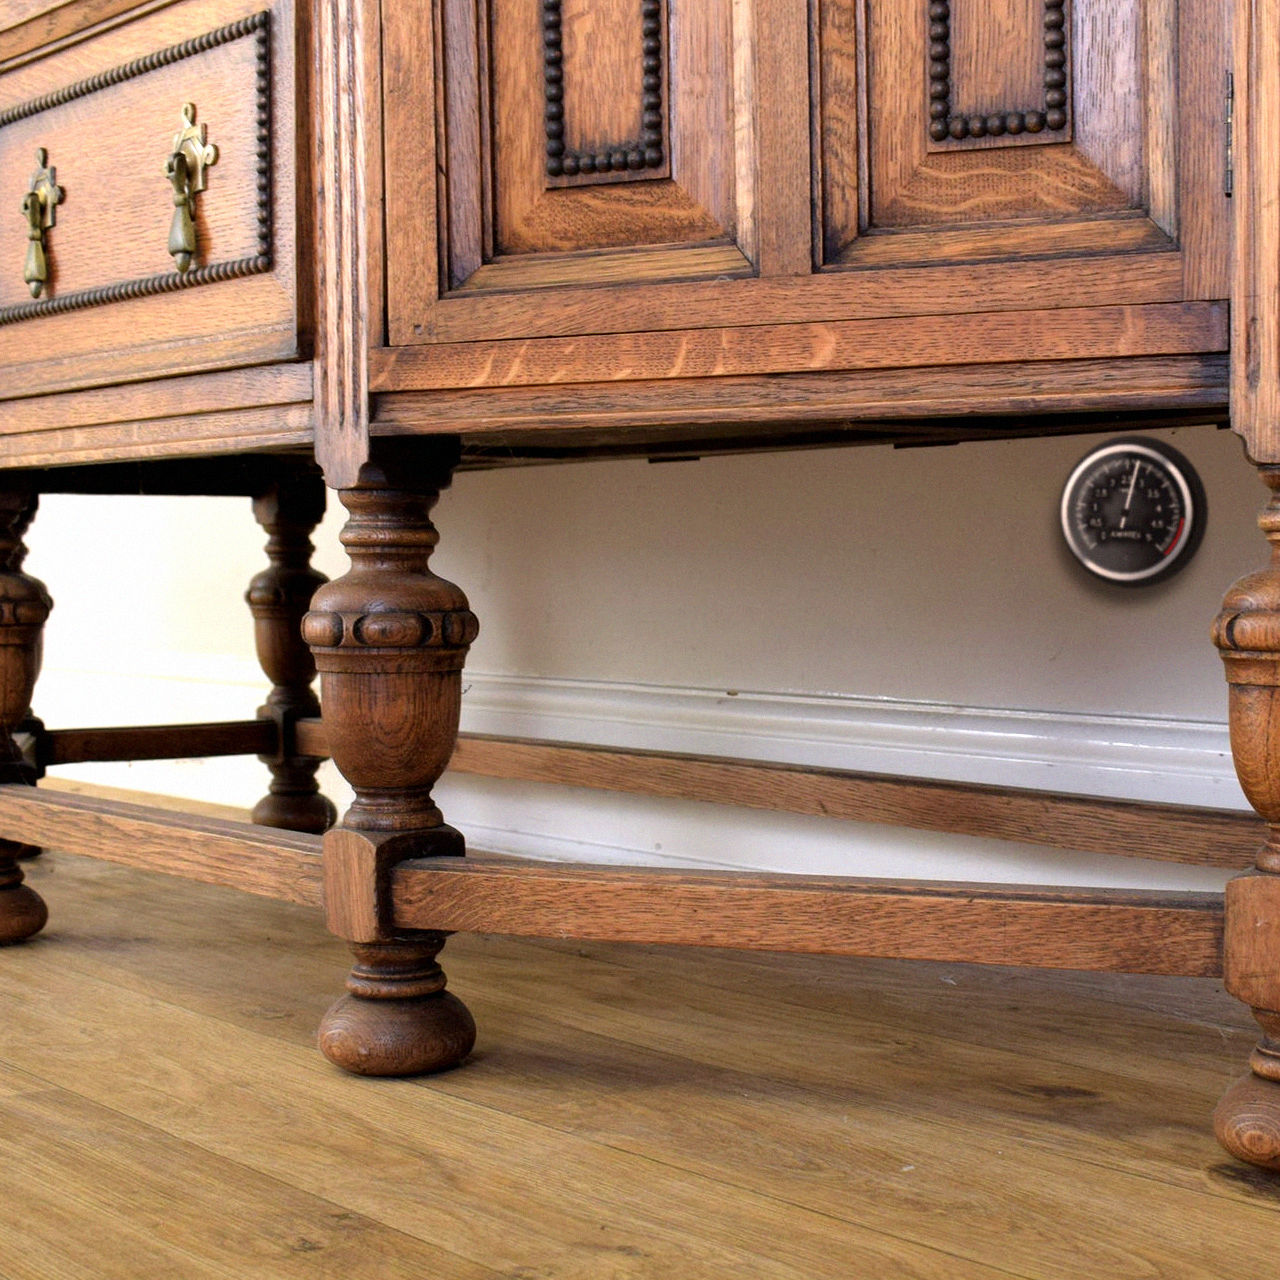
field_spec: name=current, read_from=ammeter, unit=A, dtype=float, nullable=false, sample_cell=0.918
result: 2.75
